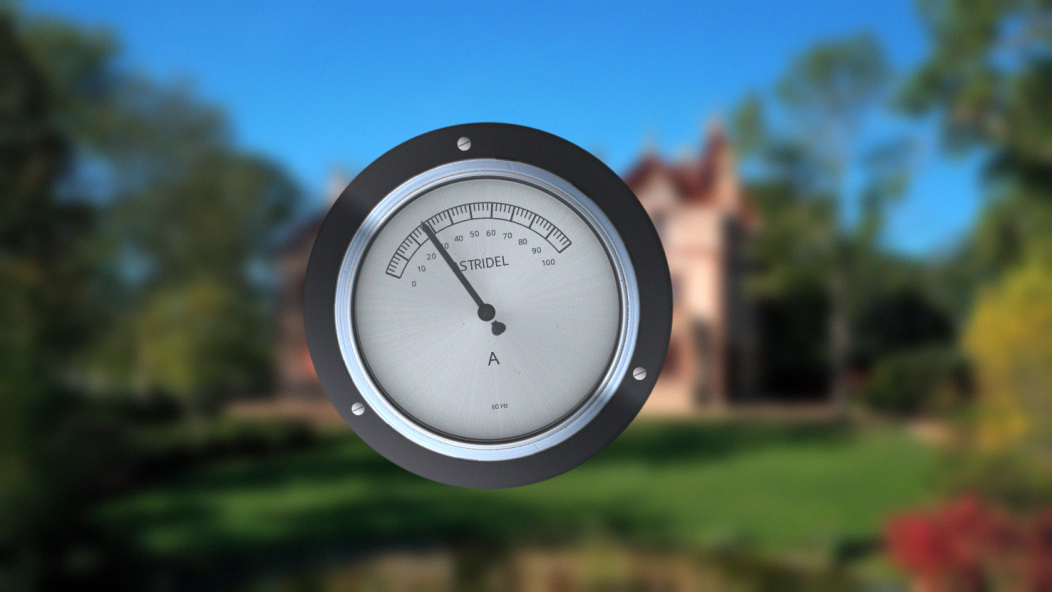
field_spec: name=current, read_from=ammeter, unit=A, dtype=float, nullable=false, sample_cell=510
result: 28
